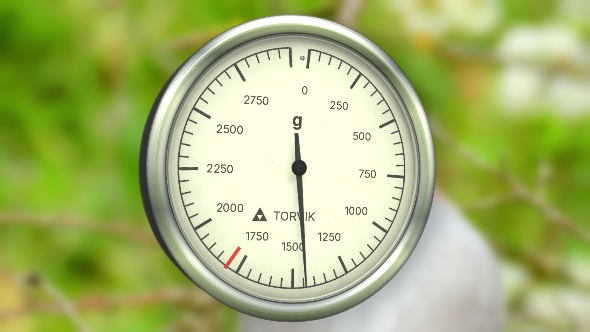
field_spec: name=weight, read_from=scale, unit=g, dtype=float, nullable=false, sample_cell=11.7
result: 1450
